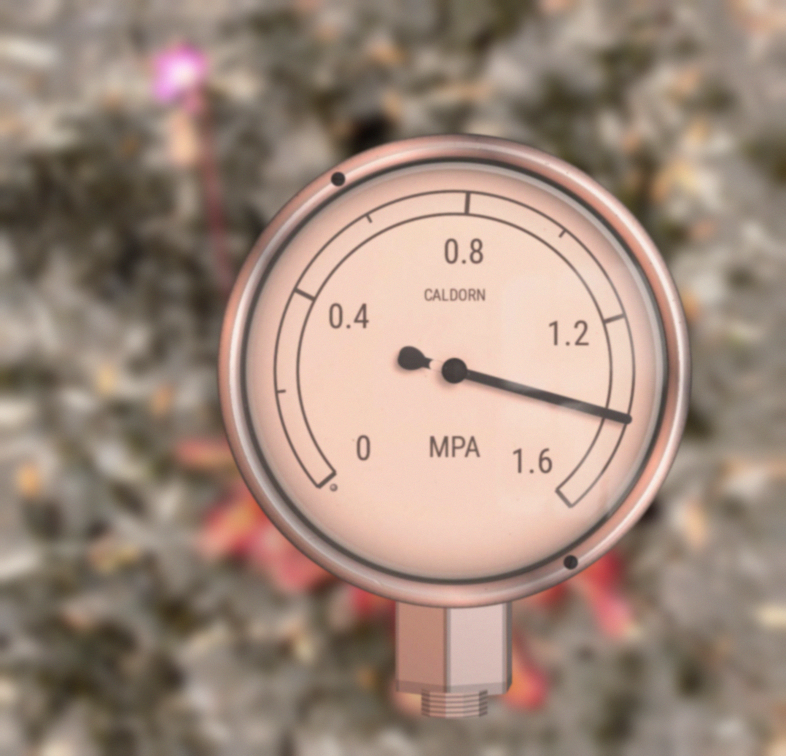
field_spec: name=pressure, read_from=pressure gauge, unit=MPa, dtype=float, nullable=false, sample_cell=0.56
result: 1.4
